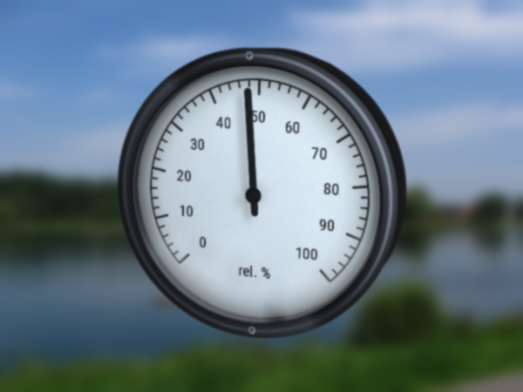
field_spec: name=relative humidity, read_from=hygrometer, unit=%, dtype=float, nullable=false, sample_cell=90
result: 48
